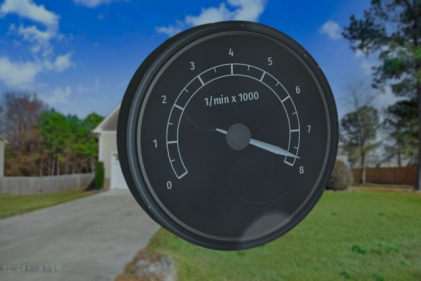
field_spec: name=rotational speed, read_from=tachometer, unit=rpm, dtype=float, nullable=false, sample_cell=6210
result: 7750
